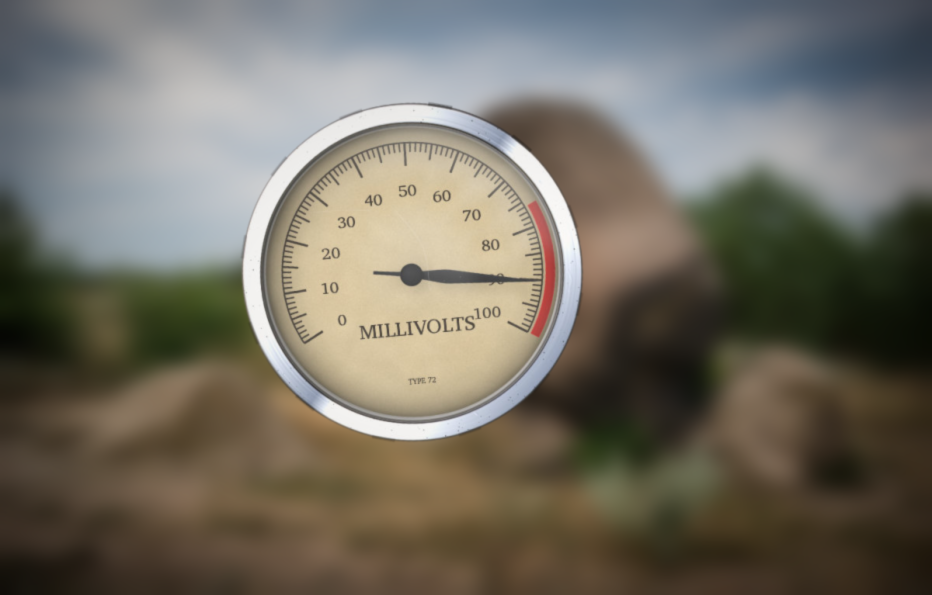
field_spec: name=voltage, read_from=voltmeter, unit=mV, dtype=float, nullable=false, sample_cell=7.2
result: 90
